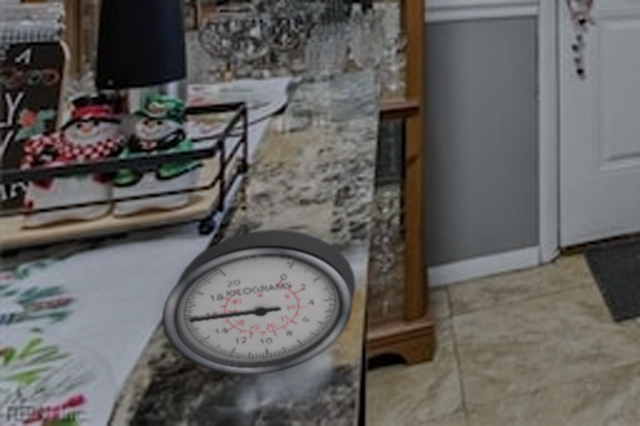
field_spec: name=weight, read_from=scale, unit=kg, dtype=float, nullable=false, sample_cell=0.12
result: 16
